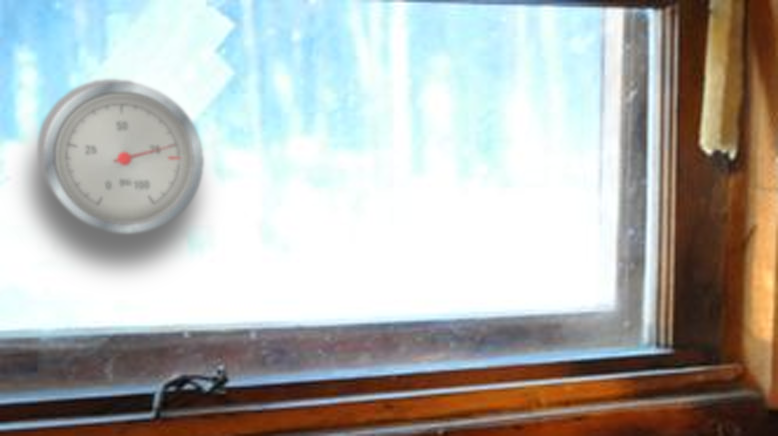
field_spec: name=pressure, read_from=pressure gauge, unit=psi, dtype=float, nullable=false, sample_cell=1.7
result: 75
